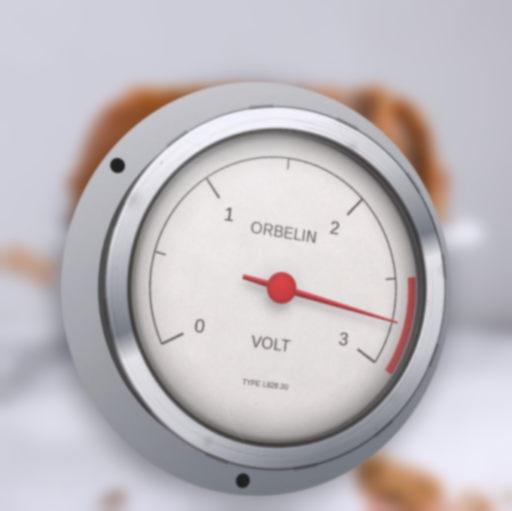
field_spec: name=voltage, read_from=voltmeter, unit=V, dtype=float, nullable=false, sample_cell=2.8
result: 2.75
